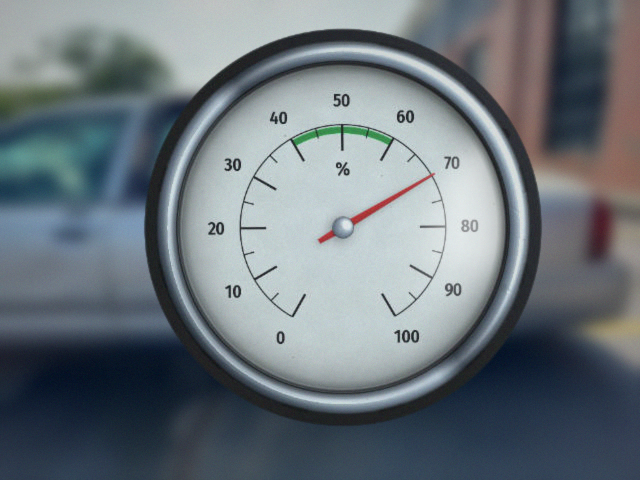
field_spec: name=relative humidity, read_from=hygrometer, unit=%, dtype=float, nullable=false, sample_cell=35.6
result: 70
